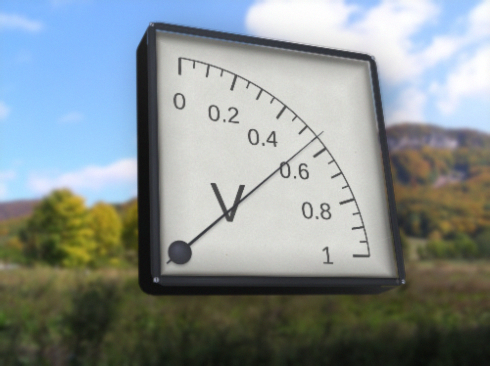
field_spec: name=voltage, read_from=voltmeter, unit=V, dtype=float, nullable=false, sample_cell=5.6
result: 0.55
